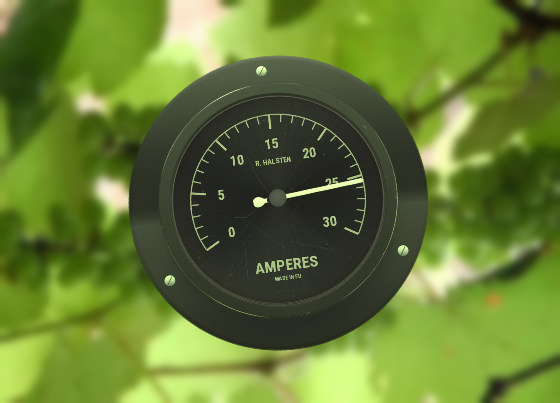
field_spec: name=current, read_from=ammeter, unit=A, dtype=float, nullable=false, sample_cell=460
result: 25.5
